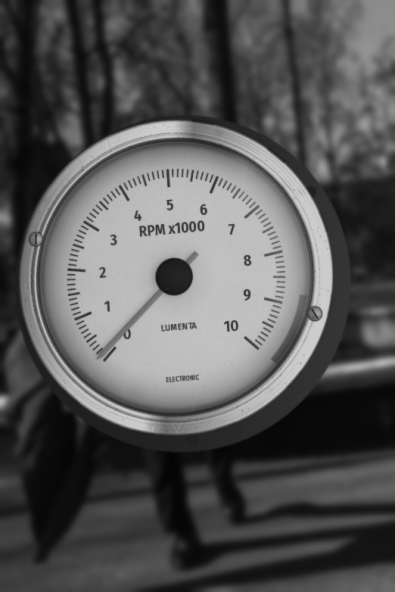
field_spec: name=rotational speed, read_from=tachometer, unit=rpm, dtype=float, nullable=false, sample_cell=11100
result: 100
